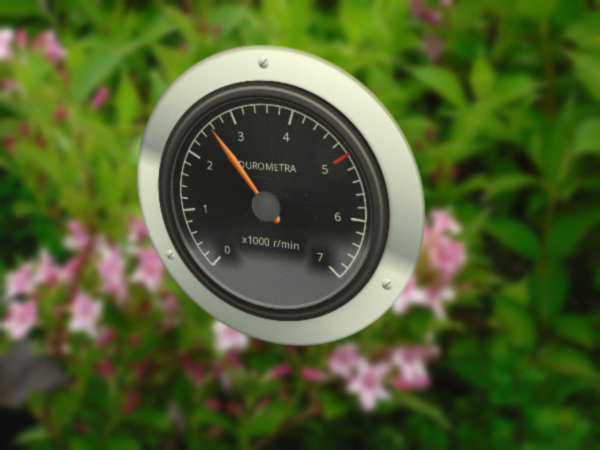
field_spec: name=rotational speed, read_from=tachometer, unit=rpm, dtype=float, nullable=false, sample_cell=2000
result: 2600
